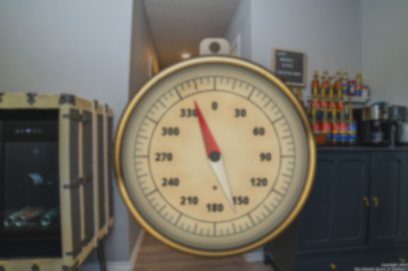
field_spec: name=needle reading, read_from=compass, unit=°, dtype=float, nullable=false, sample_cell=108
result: 340
